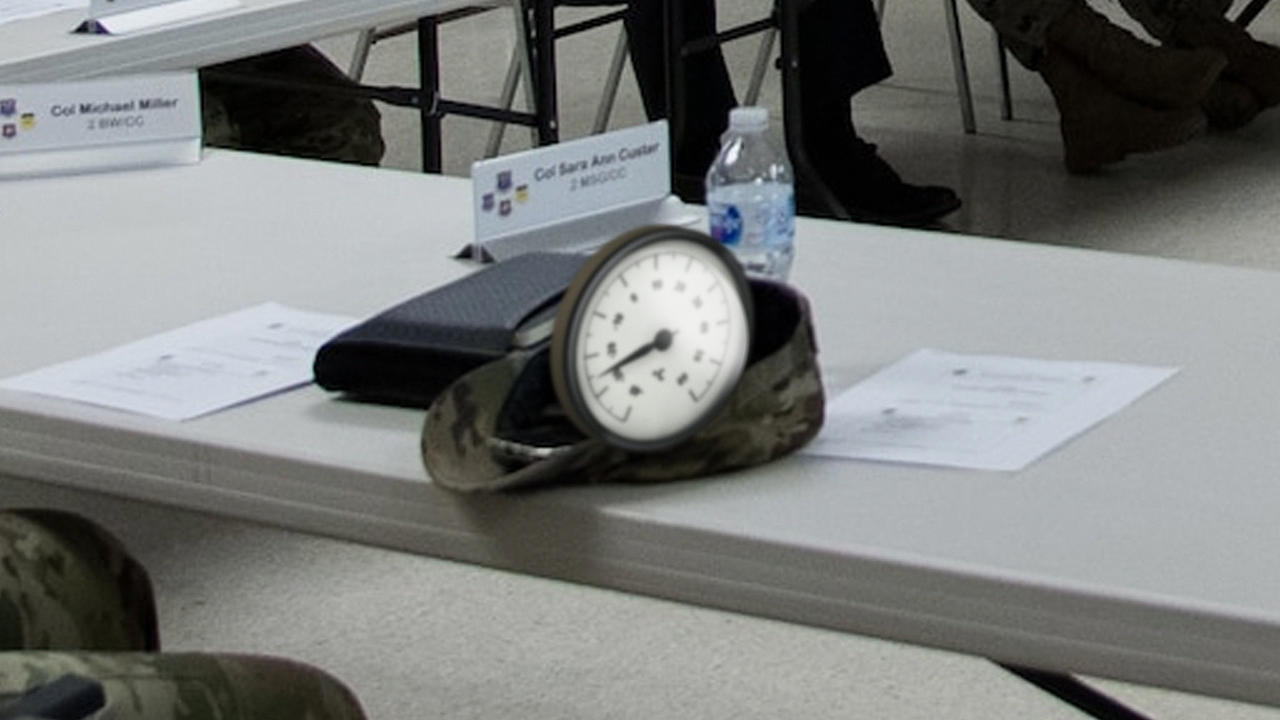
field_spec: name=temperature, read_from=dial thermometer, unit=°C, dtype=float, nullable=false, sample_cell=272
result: -25
